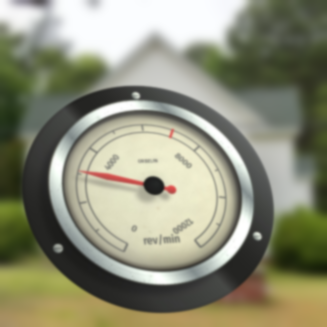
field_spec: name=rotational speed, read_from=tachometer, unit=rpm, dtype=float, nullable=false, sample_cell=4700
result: 3000
